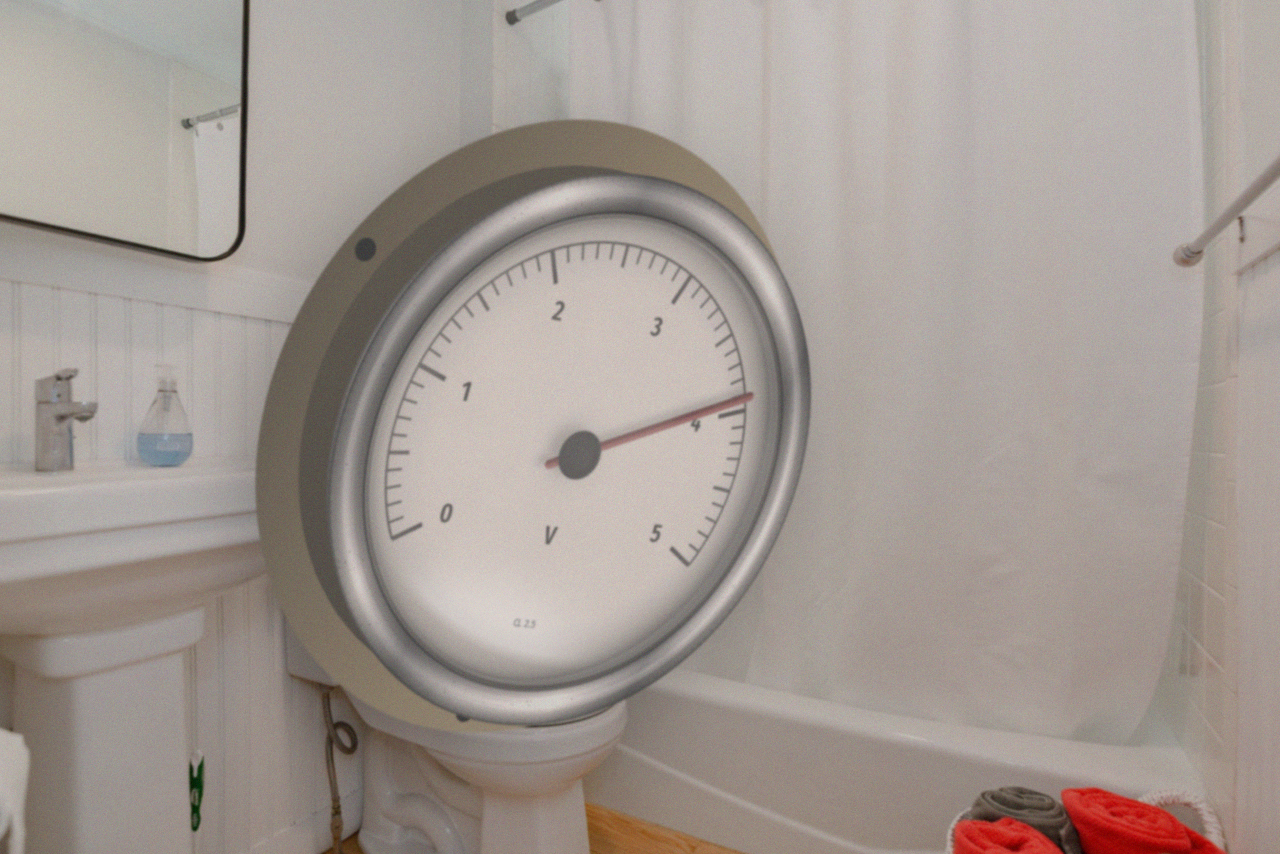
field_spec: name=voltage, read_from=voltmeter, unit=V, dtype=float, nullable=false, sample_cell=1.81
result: 3.9
